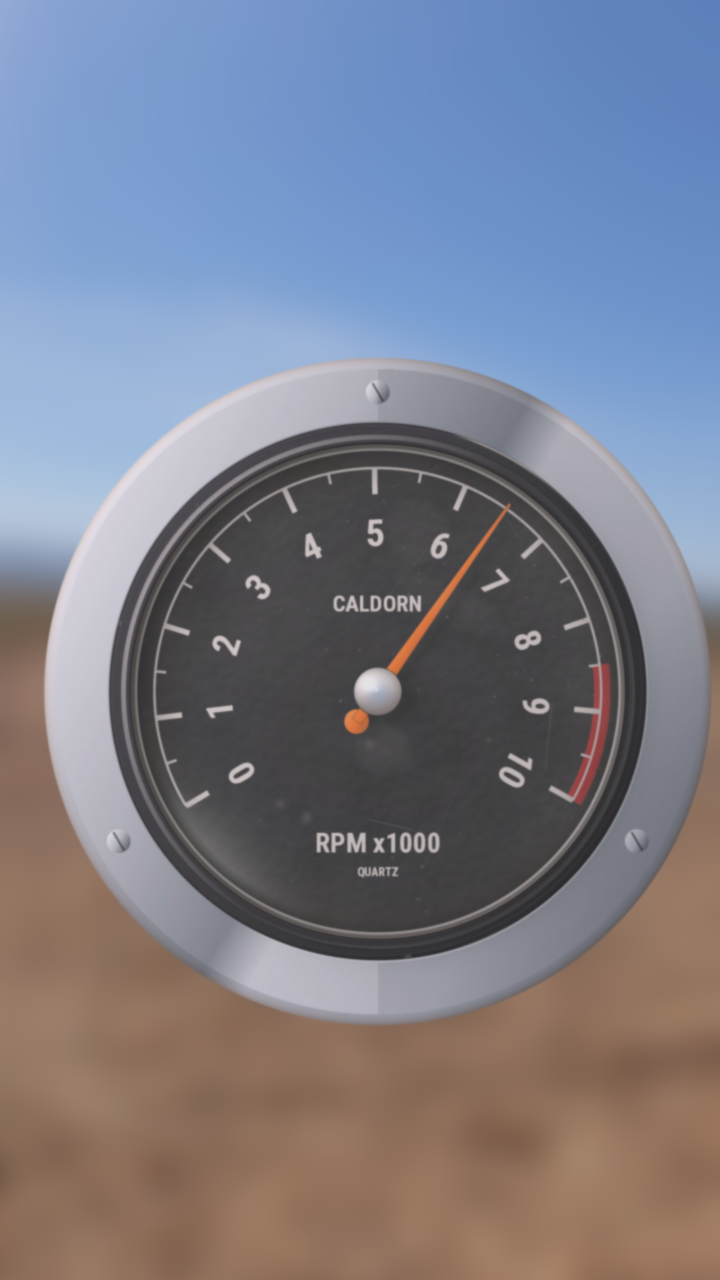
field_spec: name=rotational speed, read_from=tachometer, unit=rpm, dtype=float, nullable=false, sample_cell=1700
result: 6500
